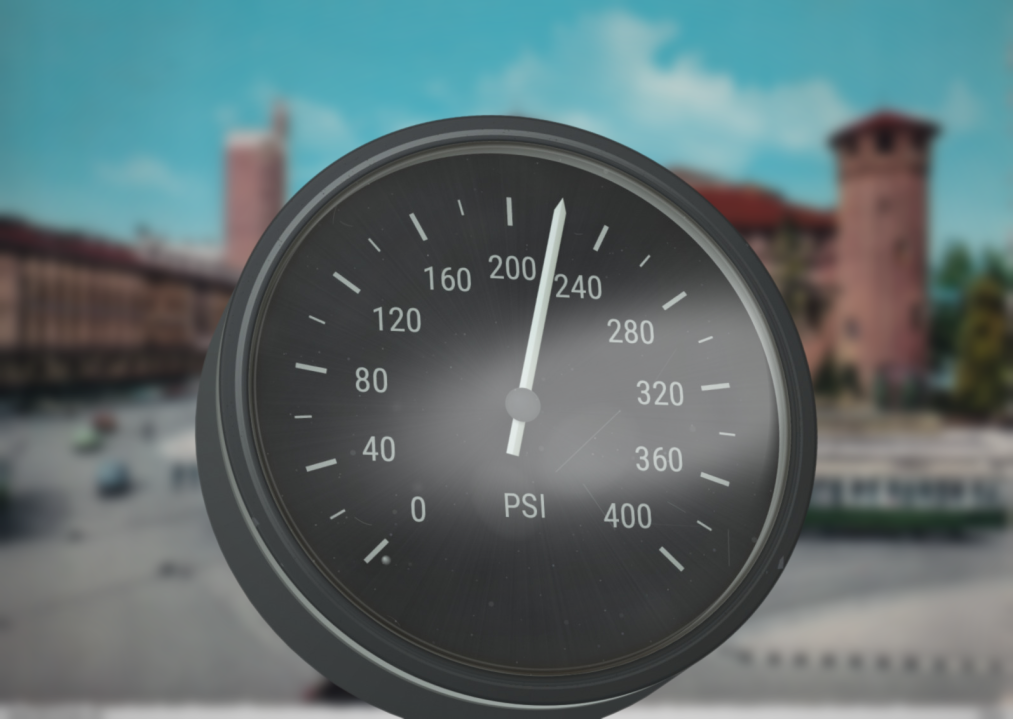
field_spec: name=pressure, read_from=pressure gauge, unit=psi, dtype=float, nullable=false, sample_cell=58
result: 220
